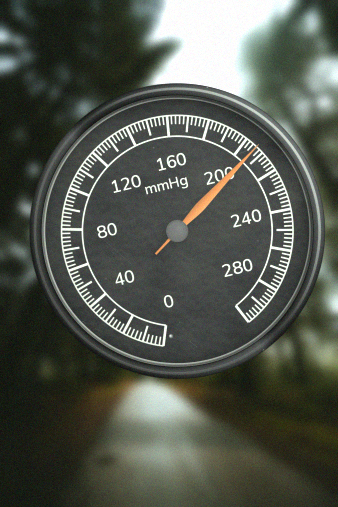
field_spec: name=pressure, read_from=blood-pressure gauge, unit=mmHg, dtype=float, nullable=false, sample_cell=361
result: 206
